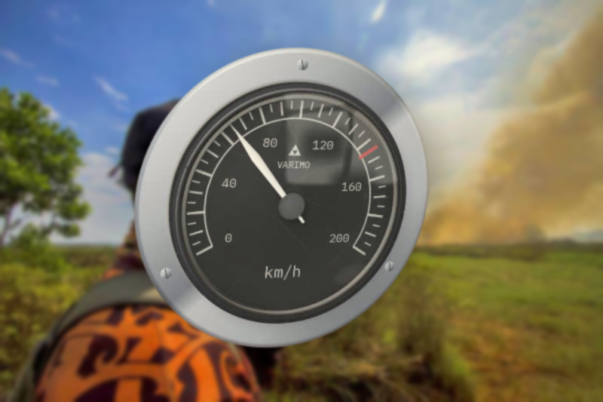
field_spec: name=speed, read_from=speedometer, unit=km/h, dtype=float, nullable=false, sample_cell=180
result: 65
